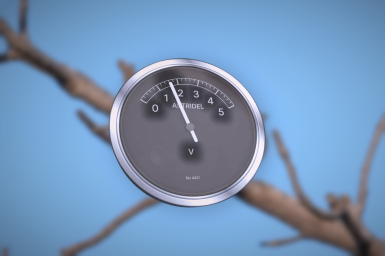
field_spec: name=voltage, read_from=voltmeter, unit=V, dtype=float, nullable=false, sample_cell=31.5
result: 1.6
